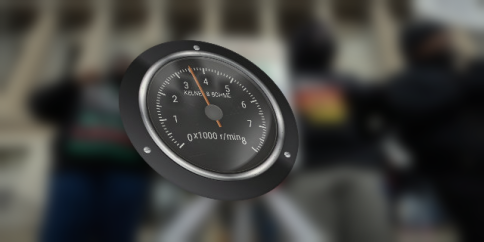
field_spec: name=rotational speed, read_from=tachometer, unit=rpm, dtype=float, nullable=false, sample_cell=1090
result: 3500
